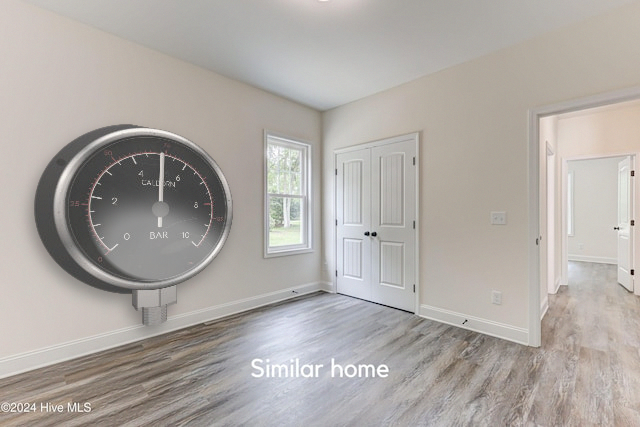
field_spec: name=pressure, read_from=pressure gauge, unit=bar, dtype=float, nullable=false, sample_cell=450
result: 5
